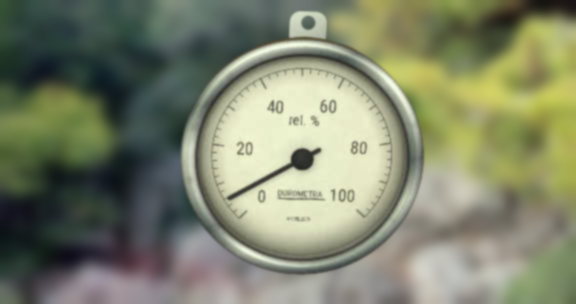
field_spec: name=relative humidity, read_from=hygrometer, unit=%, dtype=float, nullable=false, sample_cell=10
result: 6
